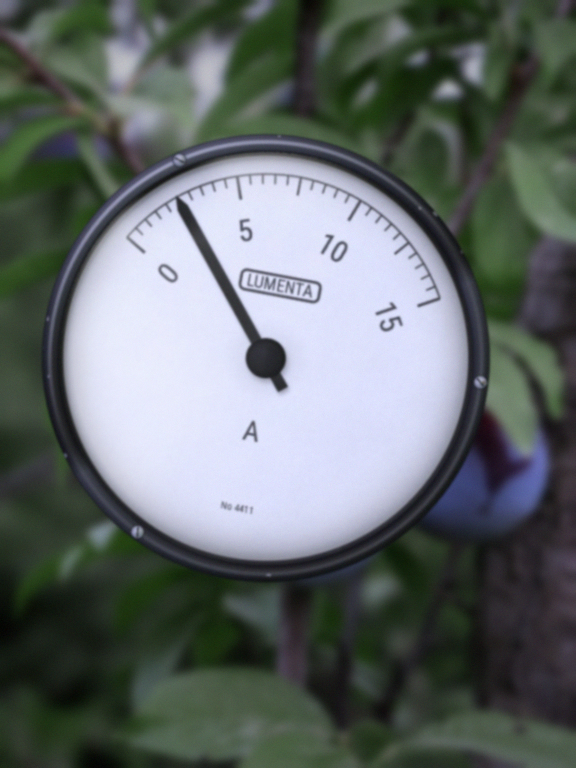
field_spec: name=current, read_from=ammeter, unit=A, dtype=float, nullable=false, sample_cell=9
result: 2.5
